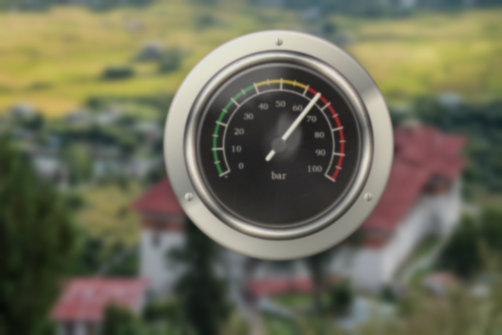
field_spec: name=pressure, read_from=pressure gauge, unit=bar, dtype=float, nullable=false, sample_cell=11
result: 65
